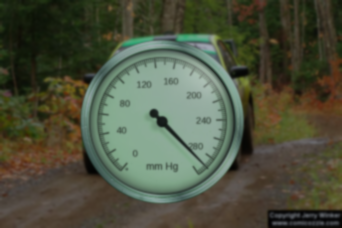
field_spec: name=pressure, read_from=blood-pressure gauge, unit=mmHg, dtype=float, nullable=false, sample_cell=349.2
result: 290
